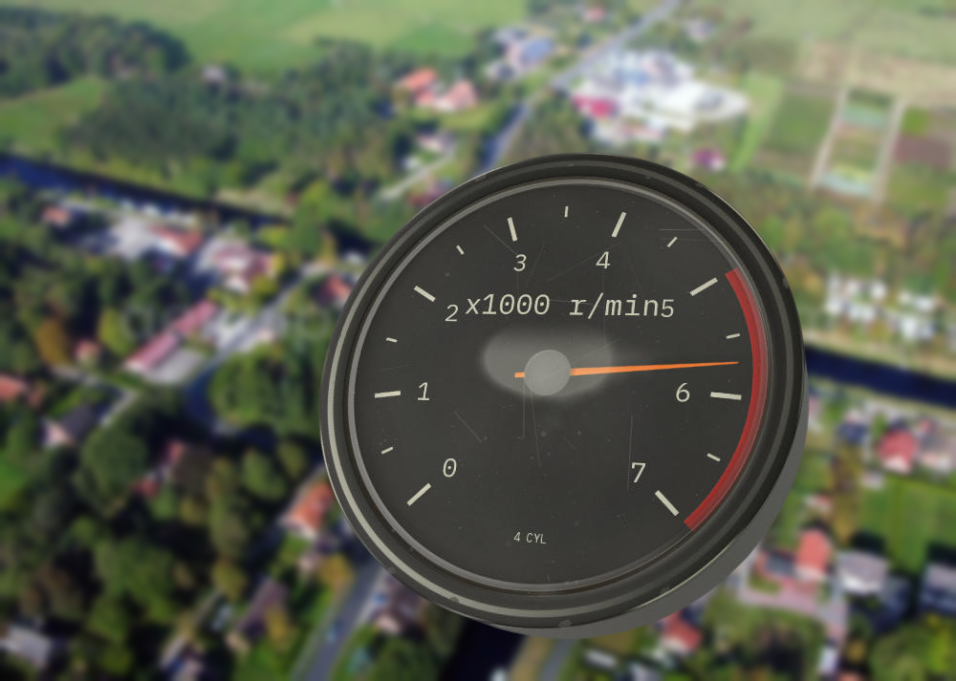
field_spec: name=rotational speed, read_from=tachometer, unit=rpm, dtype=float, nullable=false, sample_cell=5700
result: 5750
